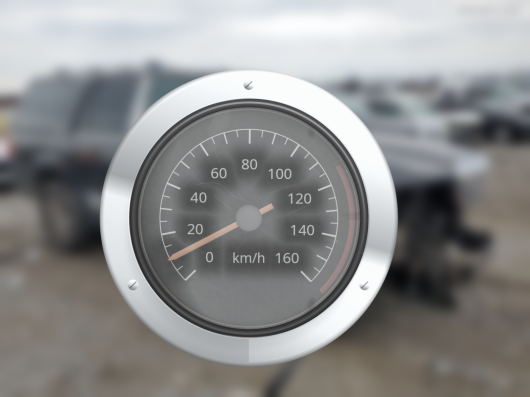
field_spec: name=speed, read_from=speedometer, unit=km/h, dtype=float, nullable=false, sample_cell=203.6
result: 10
